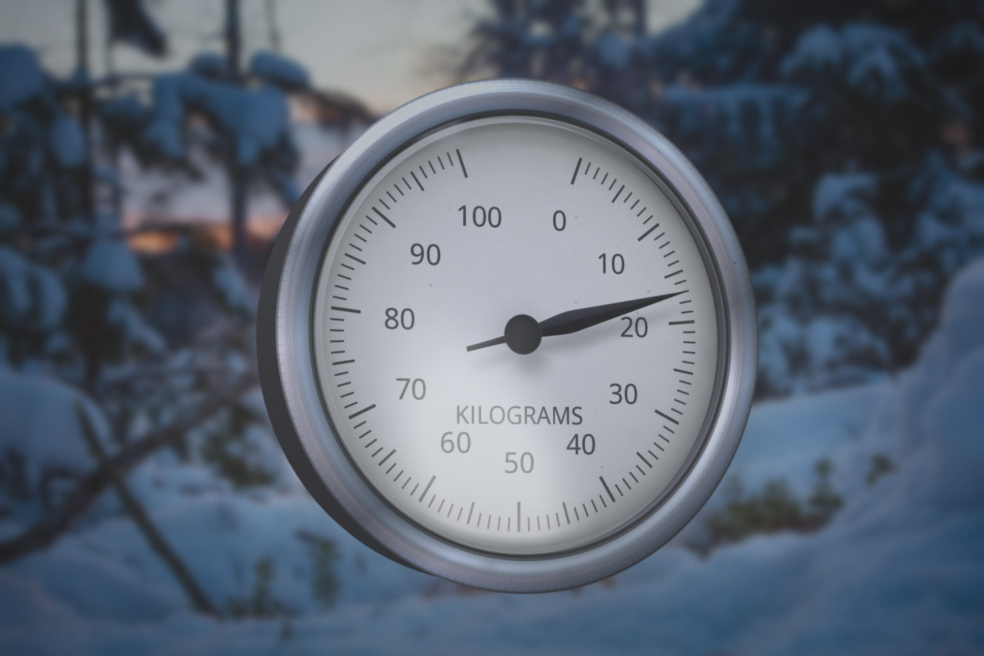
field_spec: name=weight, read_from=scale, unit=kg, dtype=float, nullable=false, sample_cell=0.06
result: 17
